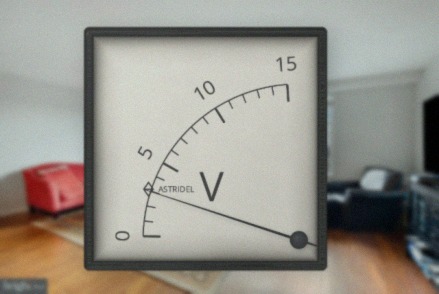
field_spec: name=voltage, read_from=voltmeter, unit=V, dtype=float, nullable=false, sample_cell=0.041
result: 3
